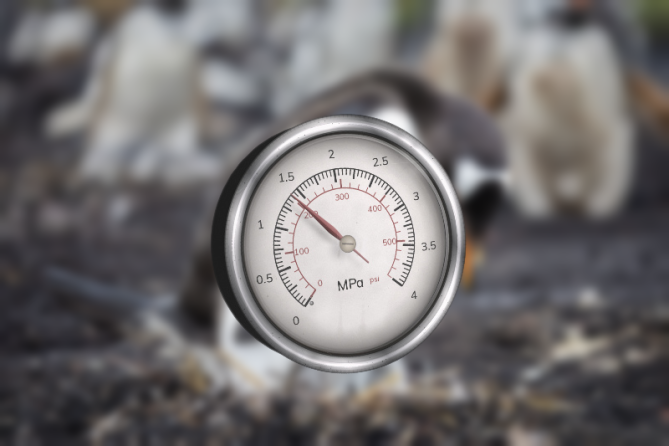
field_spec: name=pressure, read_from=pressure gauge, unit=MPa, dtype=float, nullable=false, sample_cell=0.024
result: 1.4
